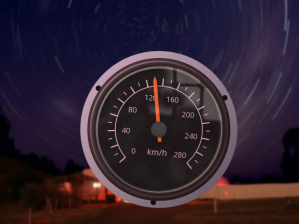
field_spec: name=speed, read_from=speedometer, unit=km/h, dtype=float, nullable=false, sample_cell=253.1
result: 130
